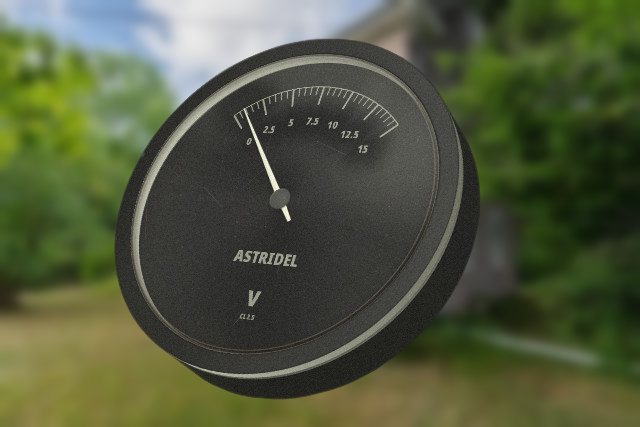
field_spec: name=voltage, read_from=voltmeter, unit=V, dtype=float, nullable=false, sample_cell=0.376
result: 1
